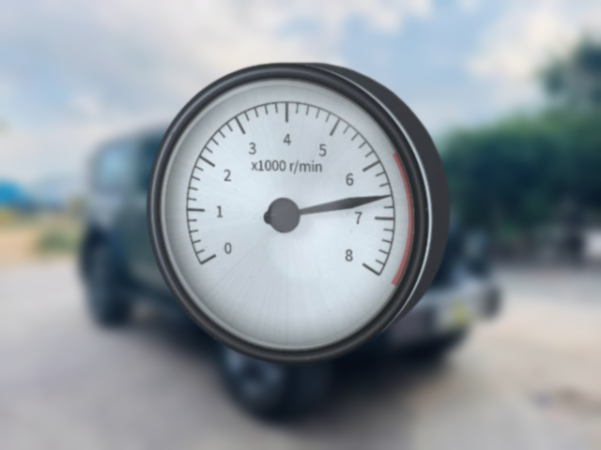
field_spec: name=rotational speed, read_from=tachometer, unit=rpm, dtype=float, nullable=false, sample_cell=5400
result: 6600
